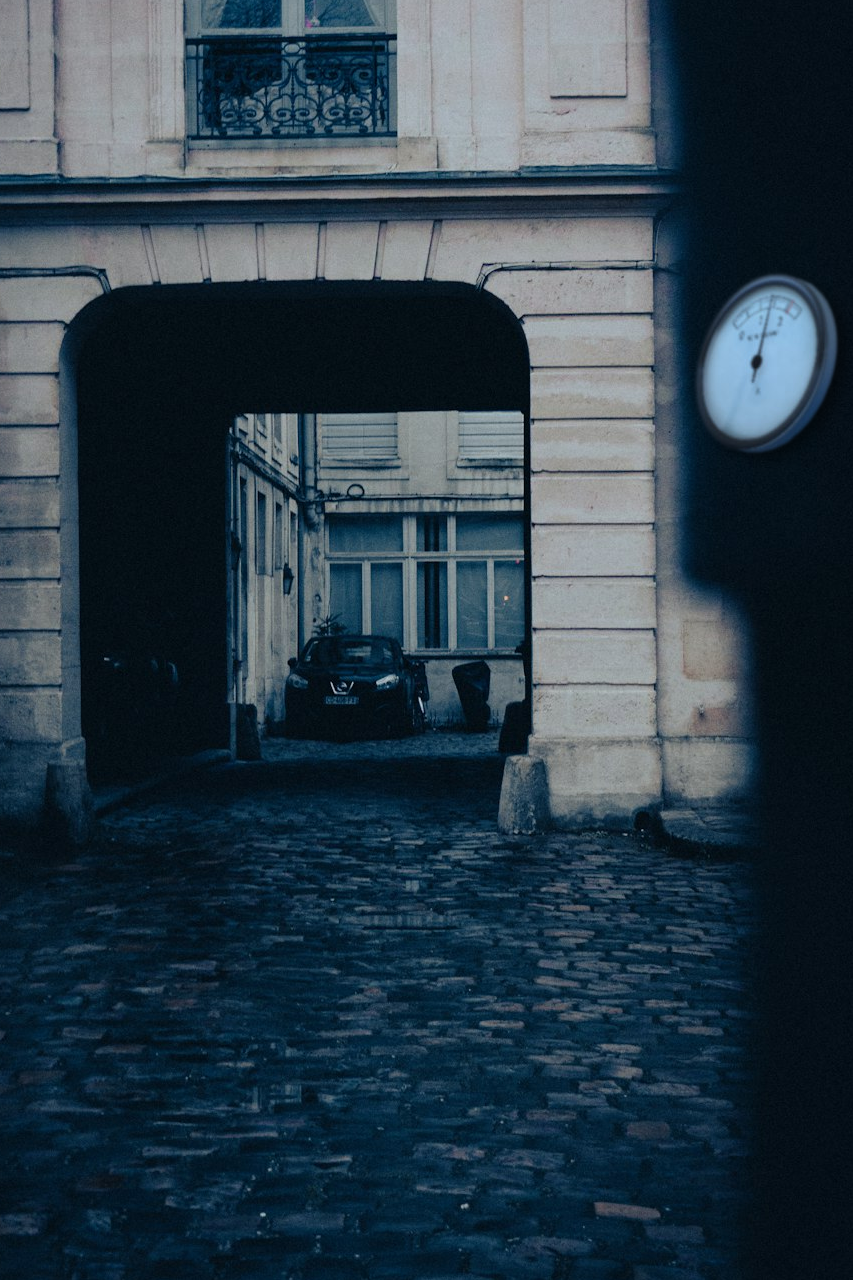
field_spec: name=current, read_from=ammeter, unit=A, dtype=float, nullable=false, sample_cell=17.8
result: 1.5
